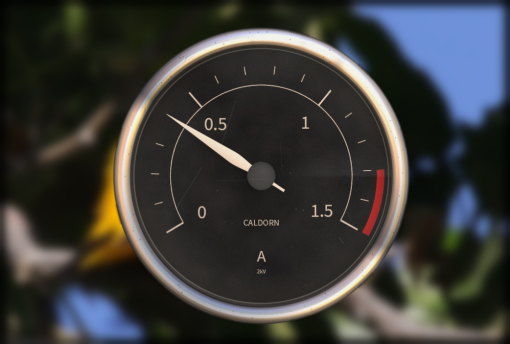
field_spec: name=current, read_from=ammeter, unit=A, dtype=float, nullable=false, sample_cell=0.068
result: 0.4
